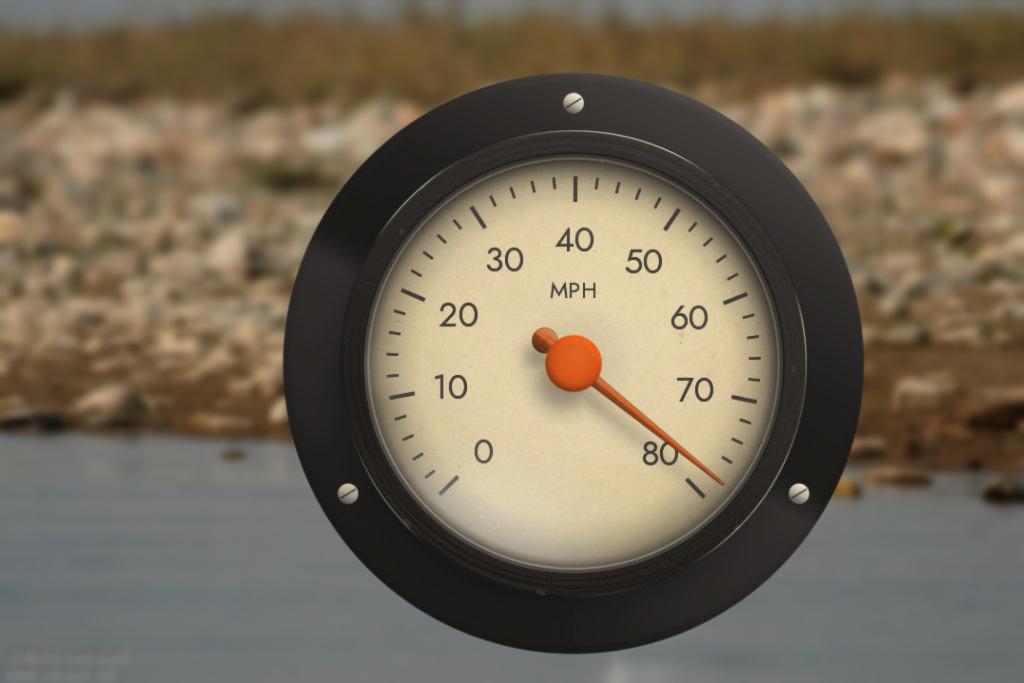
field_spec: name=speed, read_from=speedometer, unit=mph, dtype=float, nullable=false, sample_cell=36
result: 78
